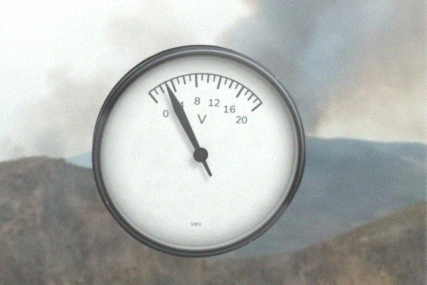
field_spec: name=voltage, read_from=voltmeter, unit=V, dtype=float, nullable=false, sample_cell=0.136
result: 3
